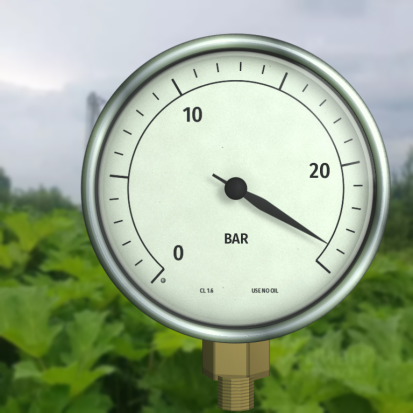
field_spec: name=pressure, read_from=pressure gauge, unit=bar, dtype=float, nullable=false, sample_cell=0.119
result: 24
